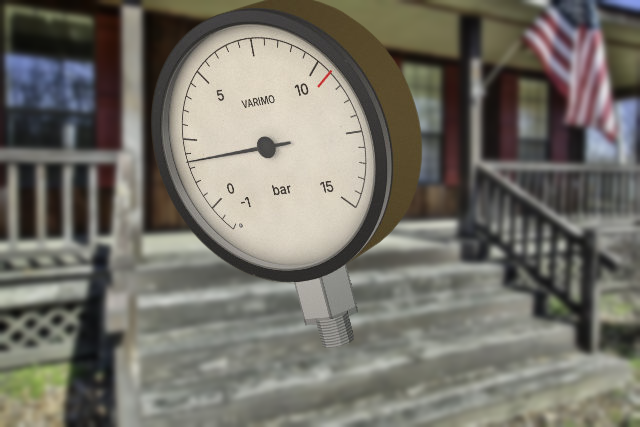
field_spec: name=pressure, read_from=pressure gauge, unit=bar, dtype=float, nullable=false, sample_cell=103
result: 1.75
